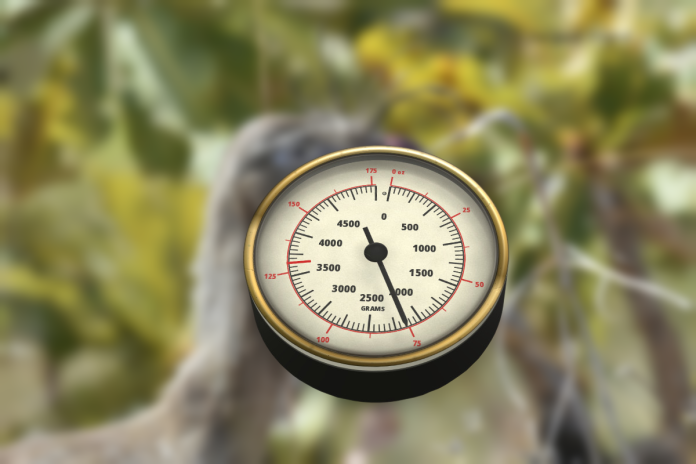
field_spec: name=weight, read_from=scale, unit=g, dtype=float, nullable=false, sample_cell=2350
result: 2150
